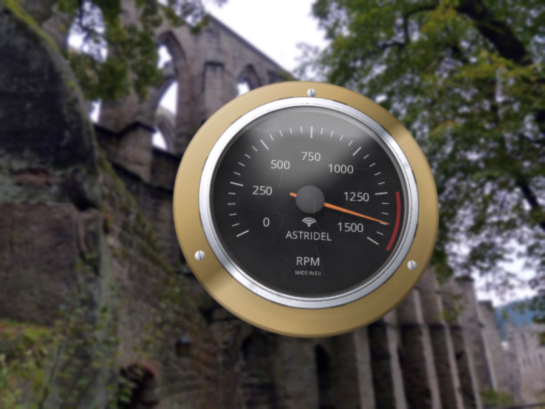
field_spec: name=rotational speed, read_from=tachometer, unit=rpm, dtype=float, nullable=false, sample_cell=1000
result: 1400
